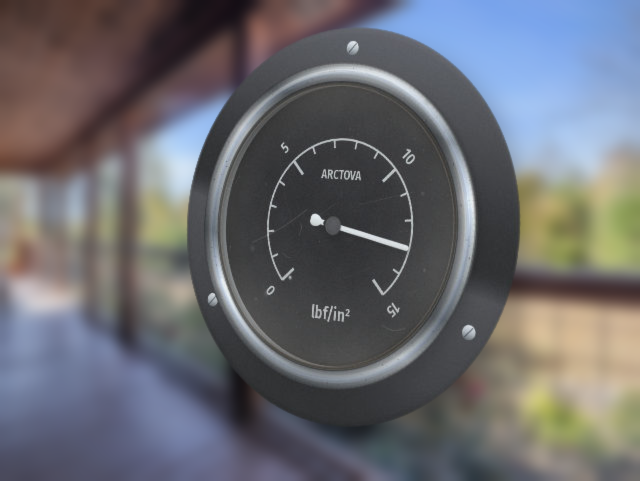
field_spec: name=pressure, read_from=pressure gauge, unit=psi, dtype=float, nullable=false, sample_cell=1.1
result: 13
